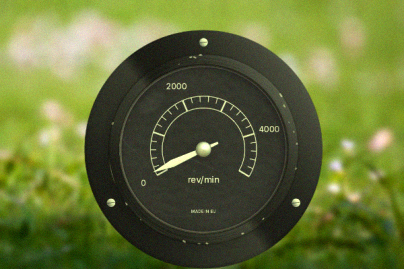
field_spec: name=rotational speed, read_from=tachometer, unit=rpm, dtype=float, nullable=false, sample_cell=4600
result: 100
